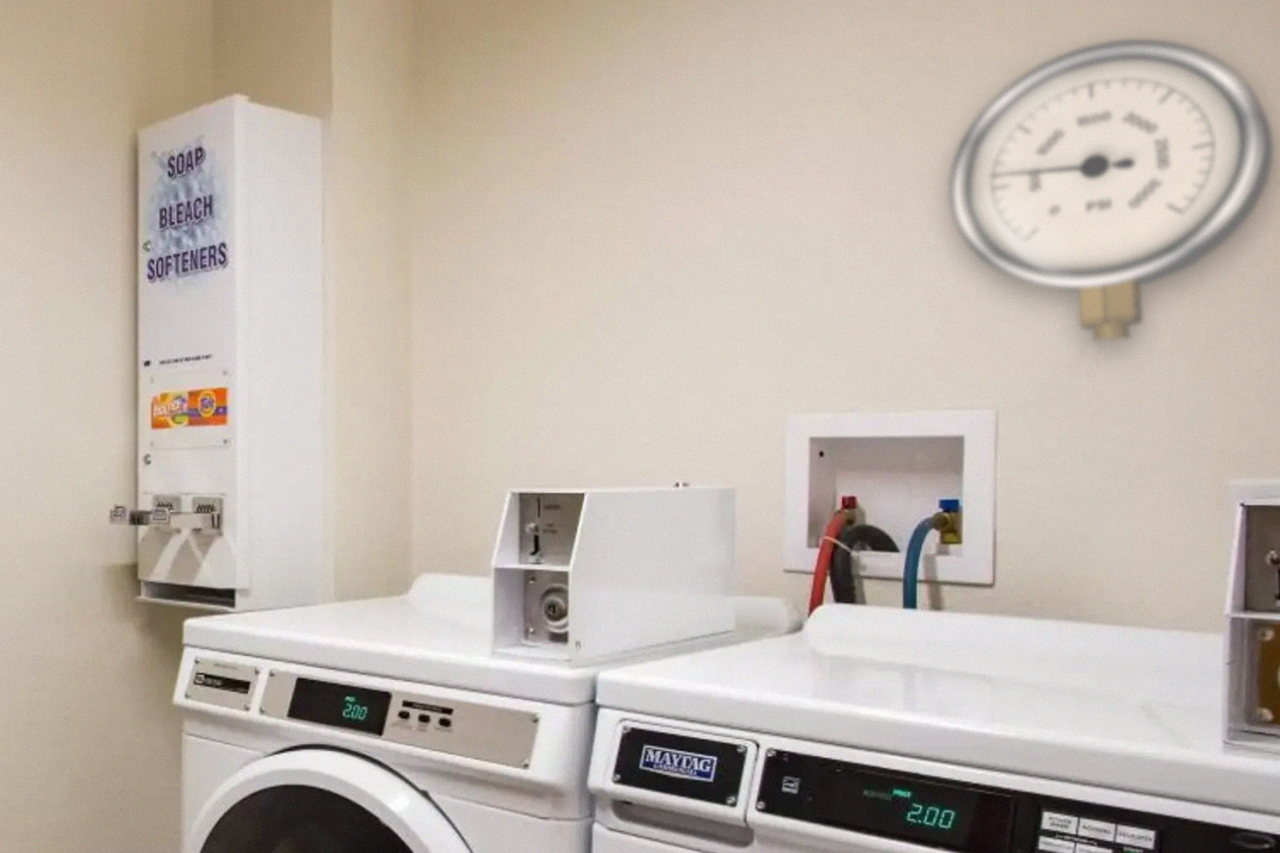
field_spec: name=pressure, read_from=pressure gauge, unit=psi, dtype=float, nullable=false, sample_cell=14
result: 600
